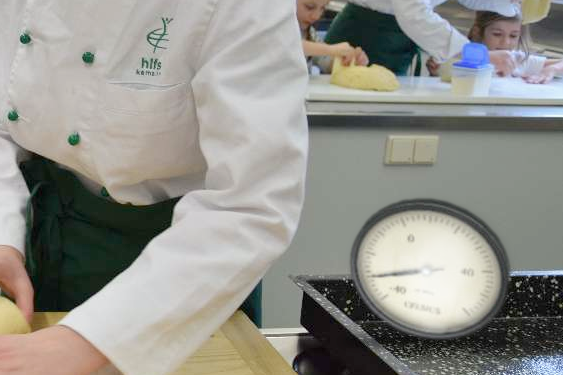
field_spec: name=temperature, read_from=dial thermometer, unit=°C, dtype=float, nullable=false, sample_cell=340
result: -30
